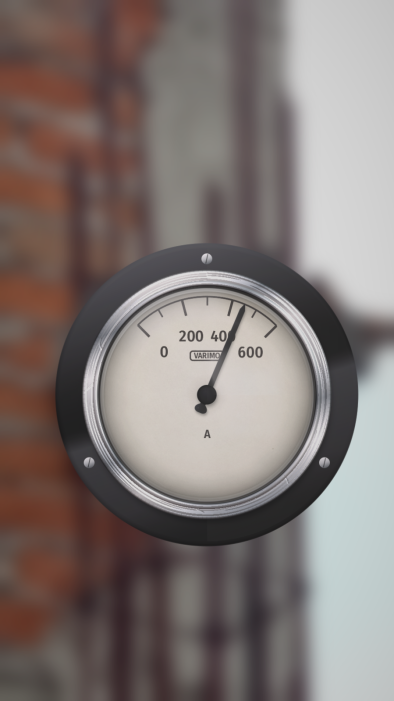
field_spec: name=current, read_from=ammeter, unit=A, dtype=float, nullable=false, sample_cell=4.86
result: 450
